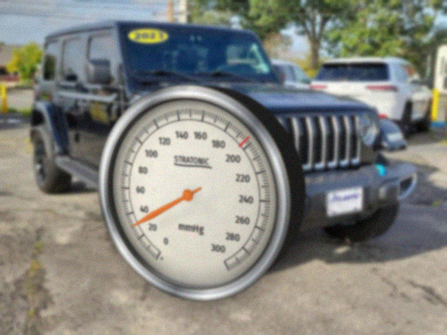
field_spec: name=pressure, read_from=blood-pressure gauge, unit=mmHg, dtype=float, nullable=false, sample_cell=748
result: 30
